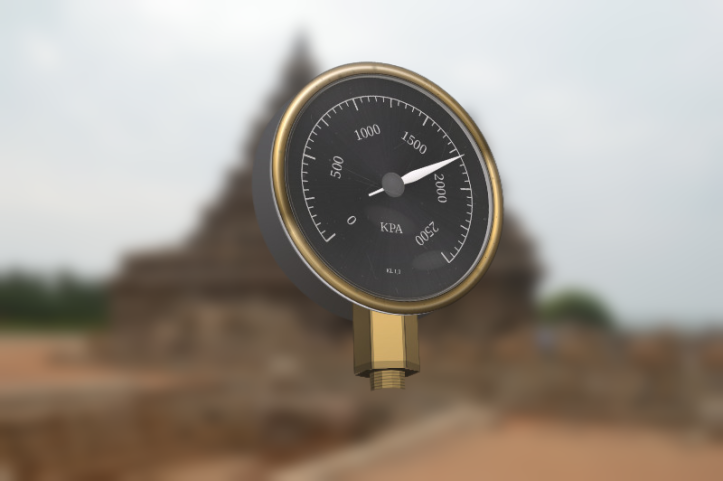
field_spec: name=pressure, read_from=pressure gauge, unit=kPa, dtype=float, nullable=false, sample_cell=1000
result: 1800
